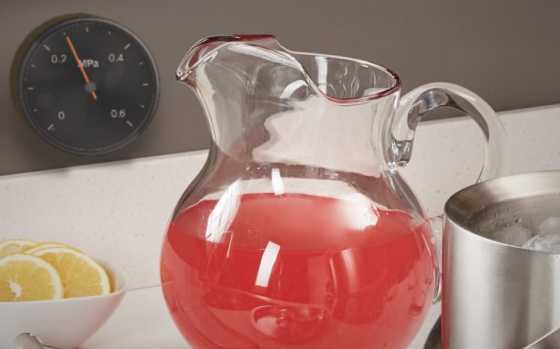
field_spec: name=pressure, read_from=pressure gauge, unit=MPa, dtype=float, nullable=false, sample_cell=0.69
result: 0.25
